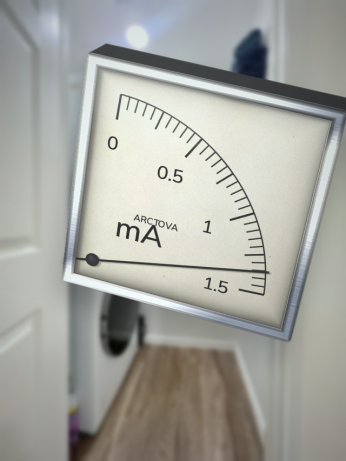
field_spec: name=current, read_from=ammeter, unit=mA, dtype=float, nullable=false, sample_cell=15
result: 1.35
